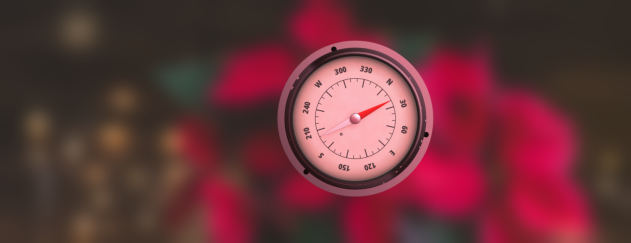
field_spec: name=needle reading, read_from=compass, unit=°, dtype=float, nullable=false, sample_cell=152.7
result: 20
